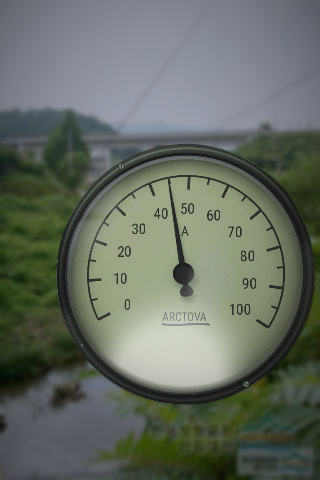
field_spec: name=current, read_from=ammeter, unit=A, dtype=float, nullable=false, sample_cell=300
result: 45
